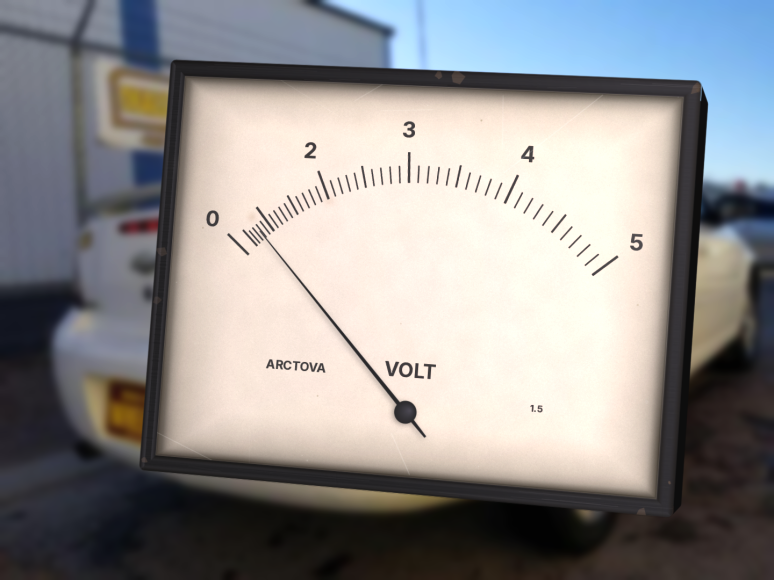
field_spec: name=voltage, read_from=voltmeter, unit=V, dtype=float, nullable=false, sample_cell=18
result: 0.8
